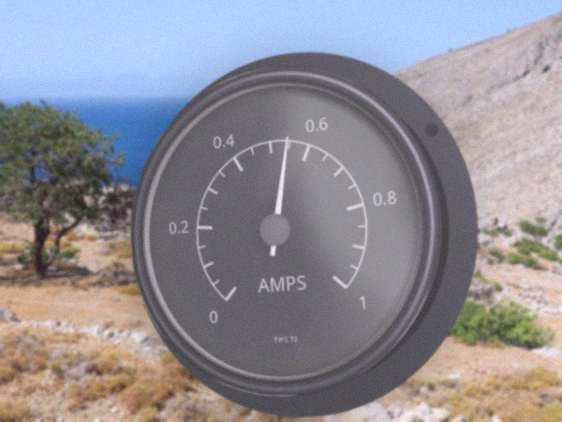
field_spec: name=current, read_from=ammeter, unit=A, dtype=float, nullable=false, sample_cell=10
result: 0.55
